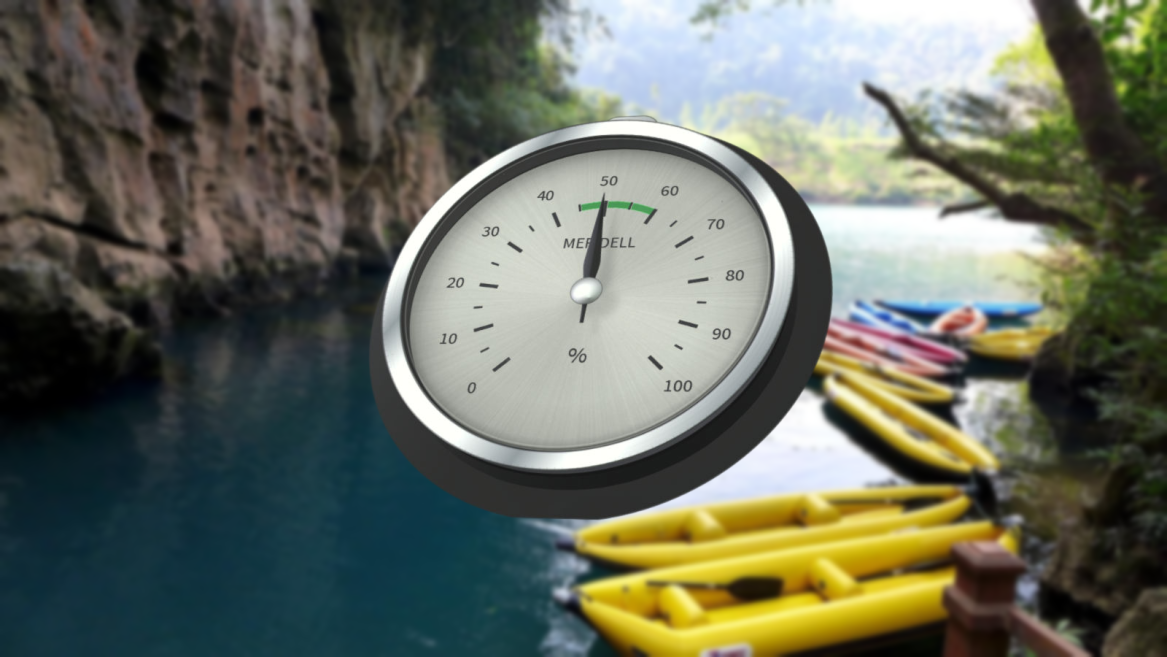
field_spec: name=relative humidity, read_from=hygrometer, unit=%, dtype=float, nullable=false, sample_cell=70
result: 50
